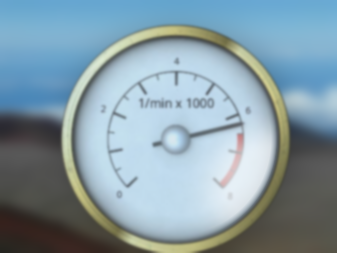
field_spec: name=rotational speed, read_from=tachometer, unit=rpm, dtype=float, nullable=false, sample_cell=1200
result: 6250
